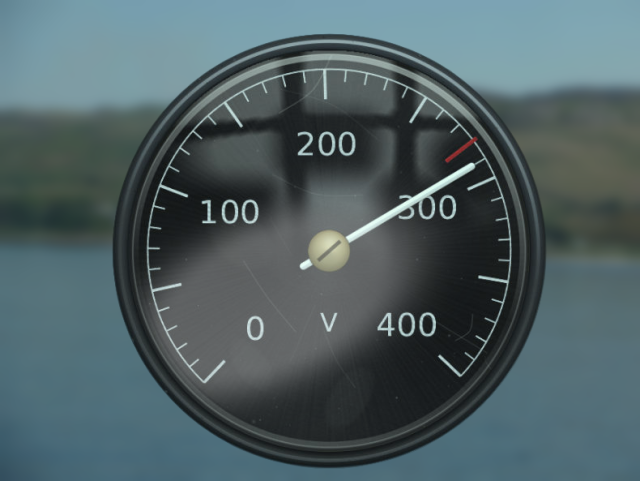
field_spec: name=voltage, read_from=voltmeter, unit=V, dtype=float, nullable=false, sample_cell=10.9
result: 290
